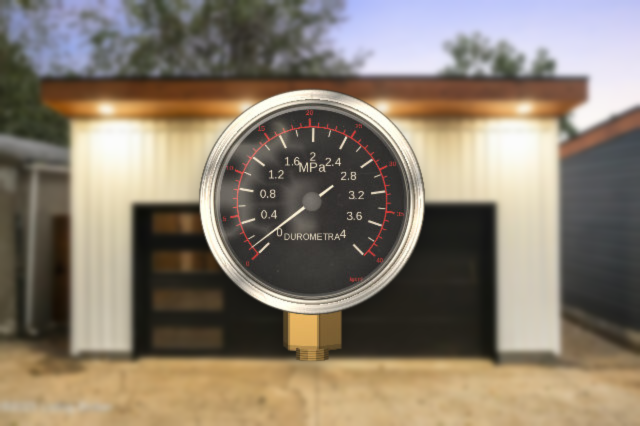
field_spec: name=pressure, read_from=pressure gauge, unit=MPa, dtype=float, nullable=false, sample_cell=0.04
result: 0.1
